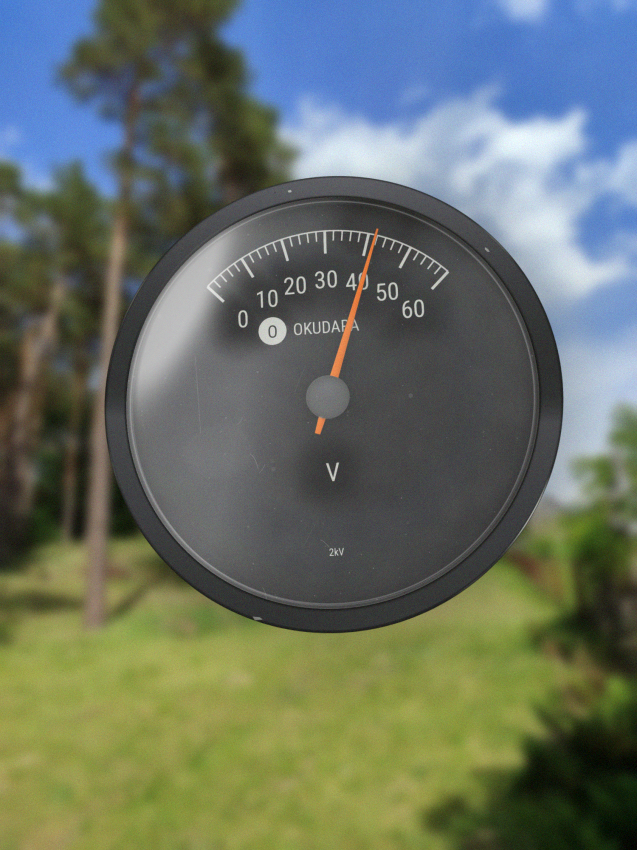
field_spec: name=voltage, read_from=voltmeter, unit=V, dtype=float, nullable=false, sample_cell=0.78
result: 42
